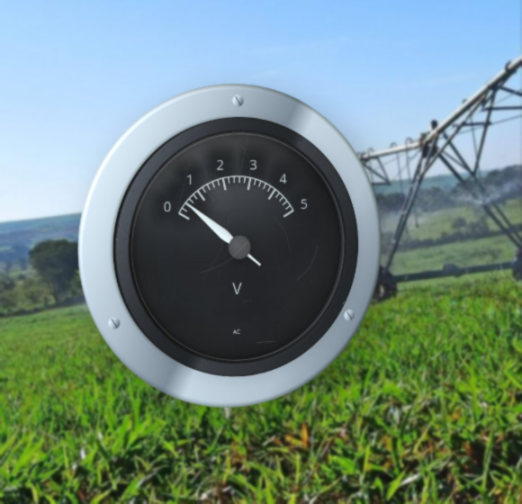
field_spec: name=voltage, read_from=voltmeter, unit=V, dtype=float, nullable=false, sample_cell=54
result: 0.4
